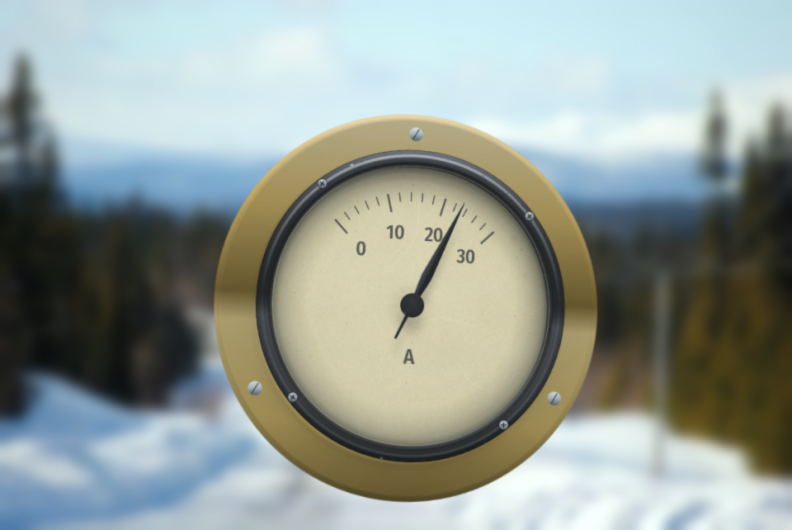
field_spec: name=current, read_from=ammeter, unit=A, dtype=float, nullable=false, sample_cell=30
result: 23
